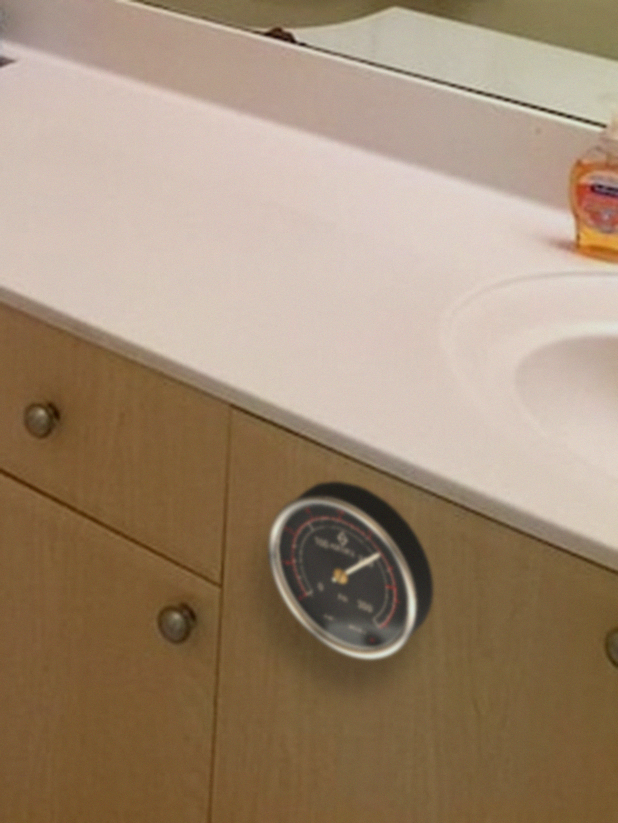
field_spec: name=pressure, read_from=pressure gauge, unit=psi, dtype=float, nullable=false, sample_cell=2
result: 200
